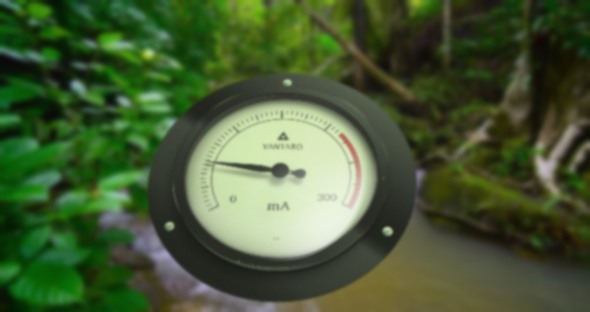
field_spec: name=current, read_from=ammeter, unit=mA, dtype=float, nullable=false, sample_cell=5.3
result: 50
